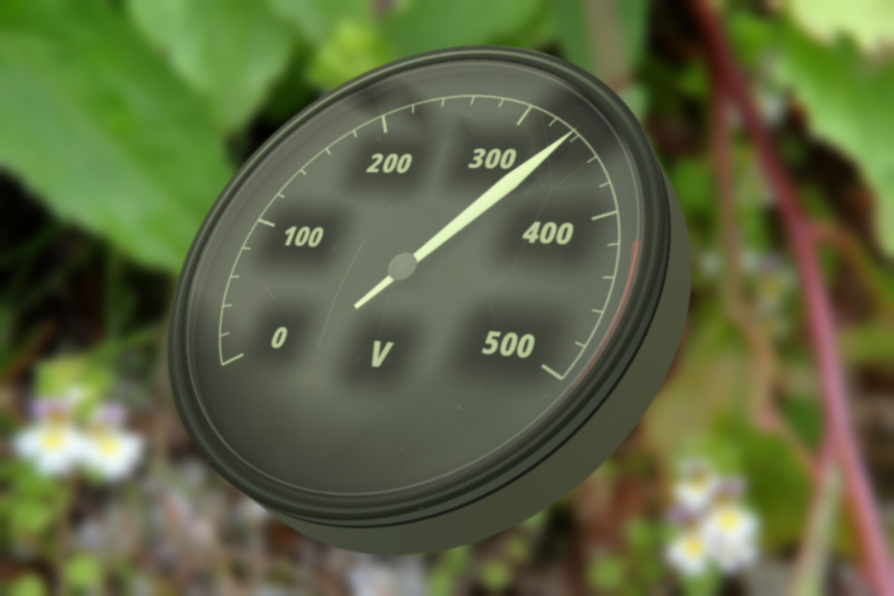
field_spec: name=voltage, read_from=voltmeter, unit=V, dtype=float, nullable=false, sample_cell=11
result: 340
